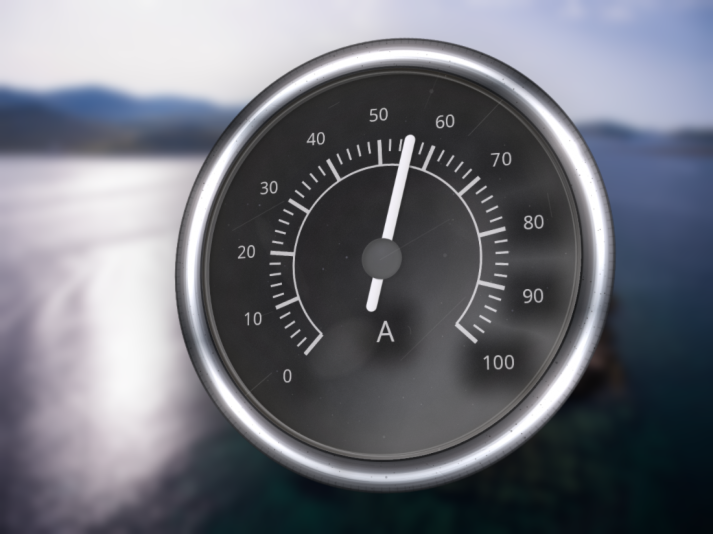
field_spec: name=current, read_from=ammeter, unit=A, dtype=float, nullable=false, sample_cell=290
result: 56
